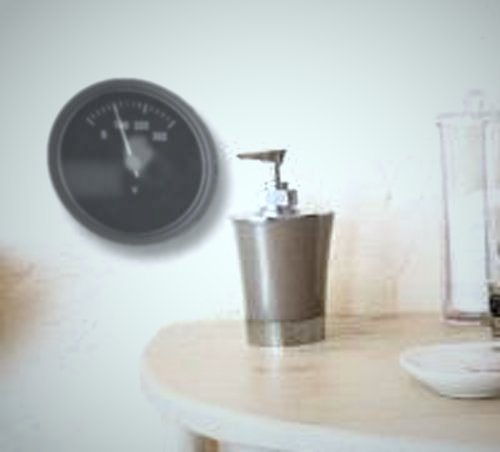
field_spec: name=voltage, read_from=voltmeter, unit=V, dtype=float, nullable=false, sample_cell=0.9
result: 100
